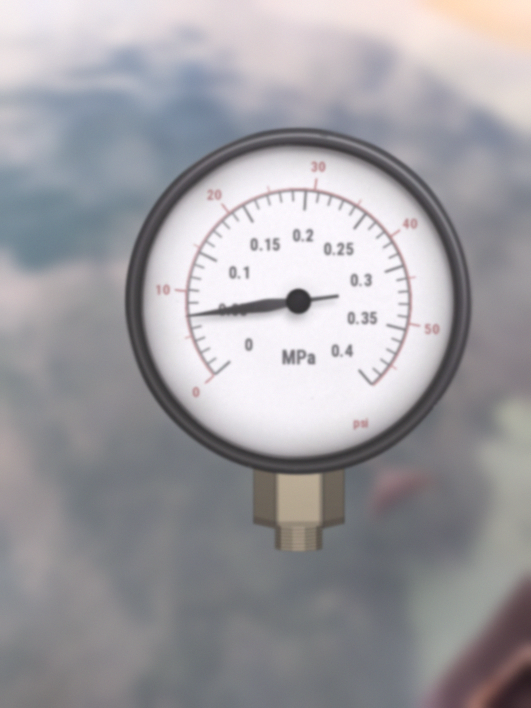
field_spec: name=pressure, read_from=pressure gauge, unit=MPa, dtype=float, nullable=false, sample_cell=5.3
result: 0.05
